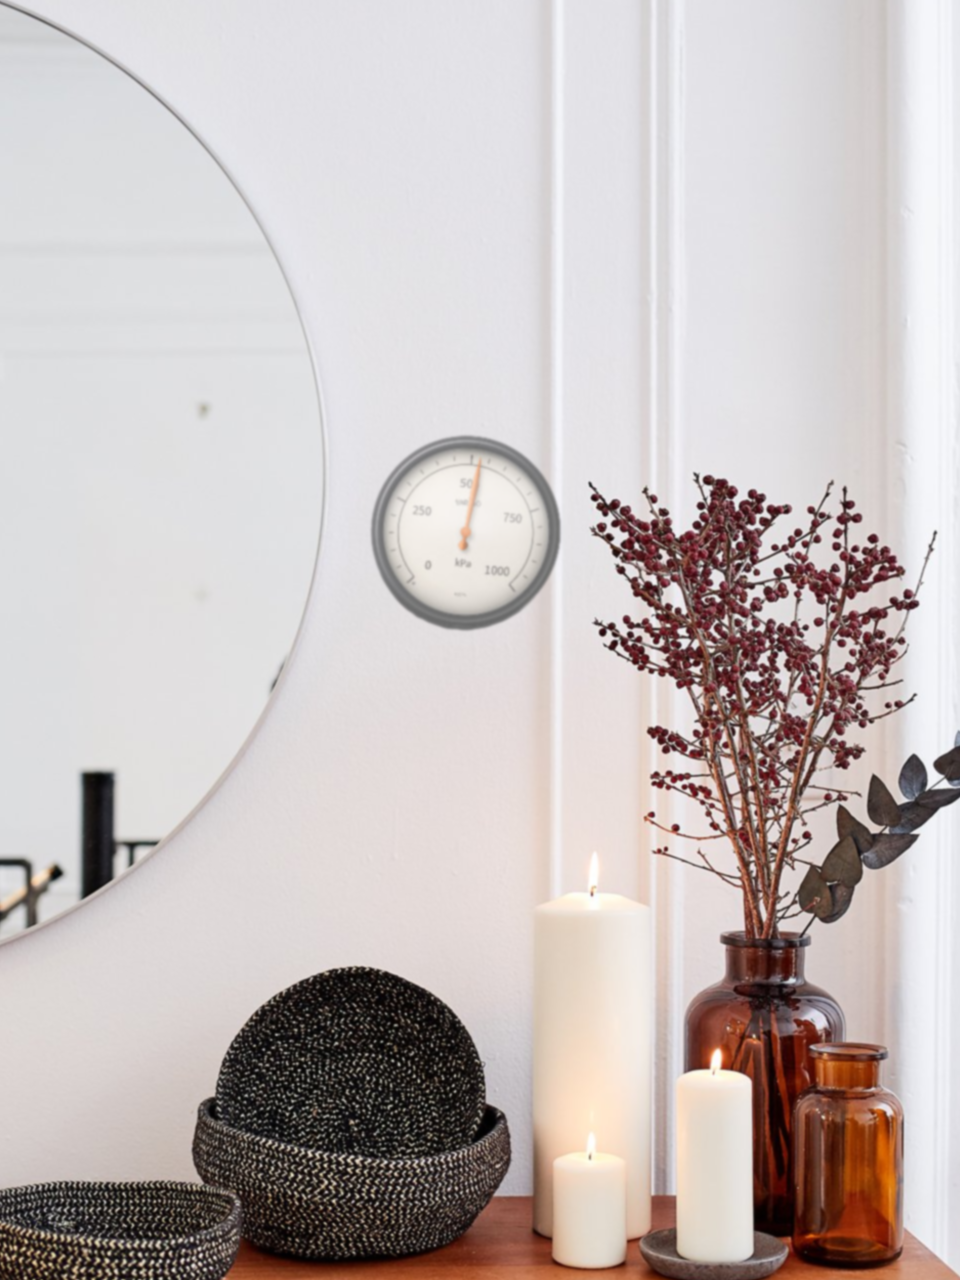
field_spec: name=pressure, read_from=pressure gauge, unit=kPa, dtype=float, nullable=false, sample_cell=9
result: 525
